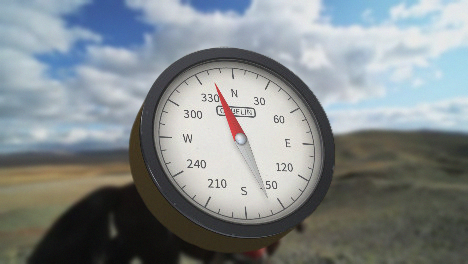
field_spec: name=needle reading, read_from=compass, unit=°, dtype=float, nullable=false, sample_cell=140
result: 340
